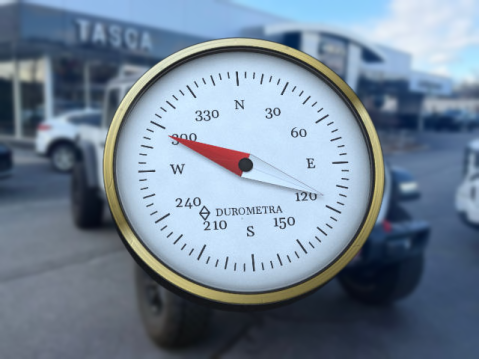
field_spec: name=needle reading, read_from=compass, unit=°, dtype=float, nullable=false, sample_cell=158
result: 295
